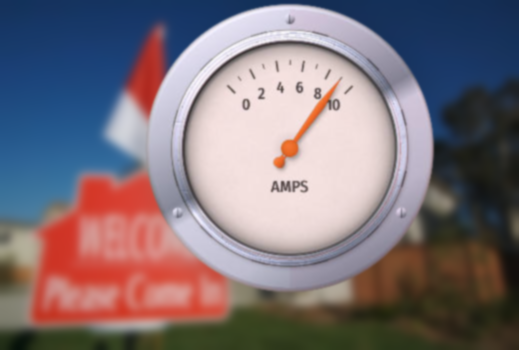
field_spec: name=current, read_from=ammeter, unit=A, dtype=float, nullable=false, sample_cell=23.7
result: 9
